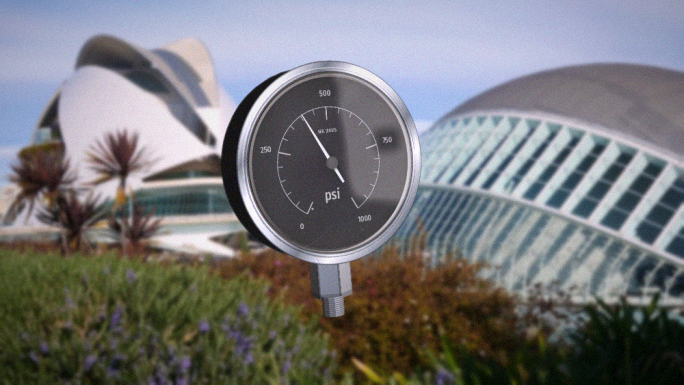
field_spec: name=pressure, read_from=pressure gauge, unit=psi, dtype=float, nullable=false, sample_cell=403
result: 400
